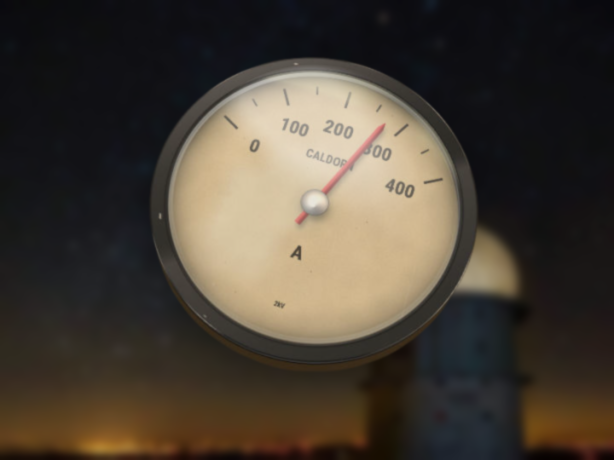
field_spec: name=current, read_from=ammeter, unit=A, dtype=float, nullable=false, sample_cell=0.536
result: 275
